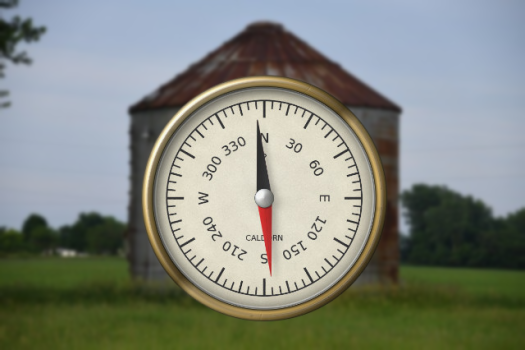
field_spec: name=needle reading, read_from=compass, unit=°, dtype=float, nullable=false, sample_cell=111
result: 175
